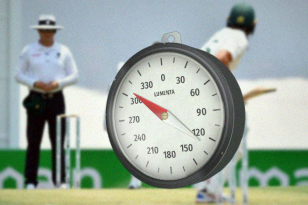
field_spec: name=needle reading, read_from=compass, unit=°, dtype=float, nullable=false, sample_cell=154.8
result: 307.5
